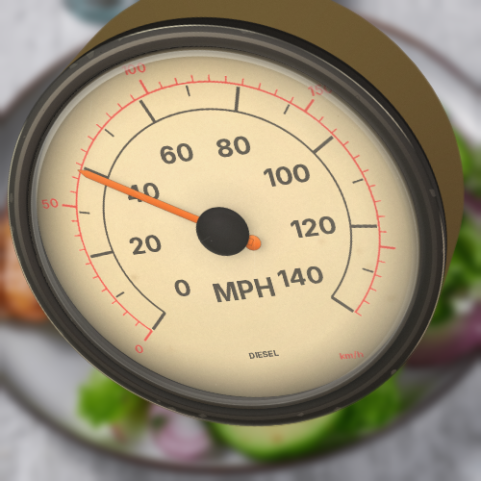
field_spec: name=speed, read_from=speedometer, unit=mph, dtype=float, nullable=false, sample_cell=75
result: 40
